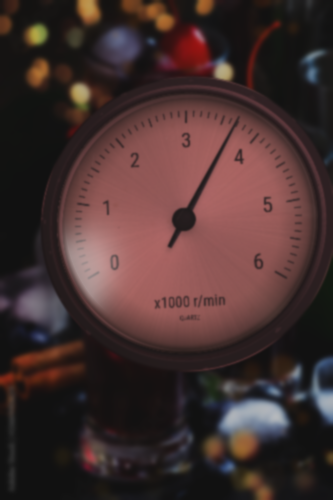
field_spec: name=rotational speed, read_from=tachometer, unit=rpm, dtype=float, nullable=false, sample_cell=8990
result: 3700
